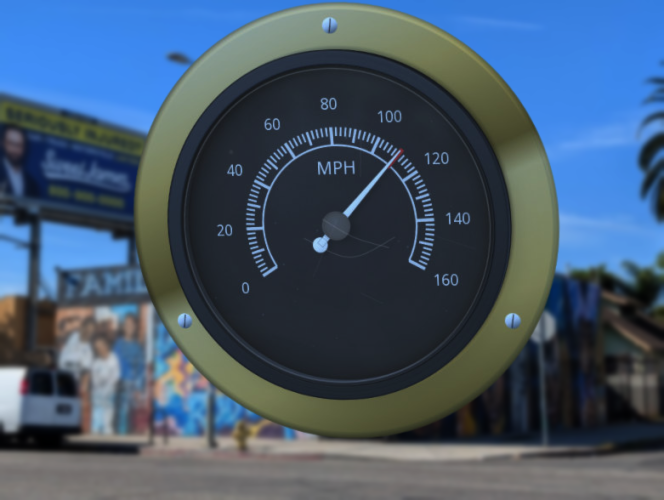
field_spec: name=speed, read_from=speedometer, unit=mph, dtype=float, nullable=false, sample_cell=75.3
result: 110
